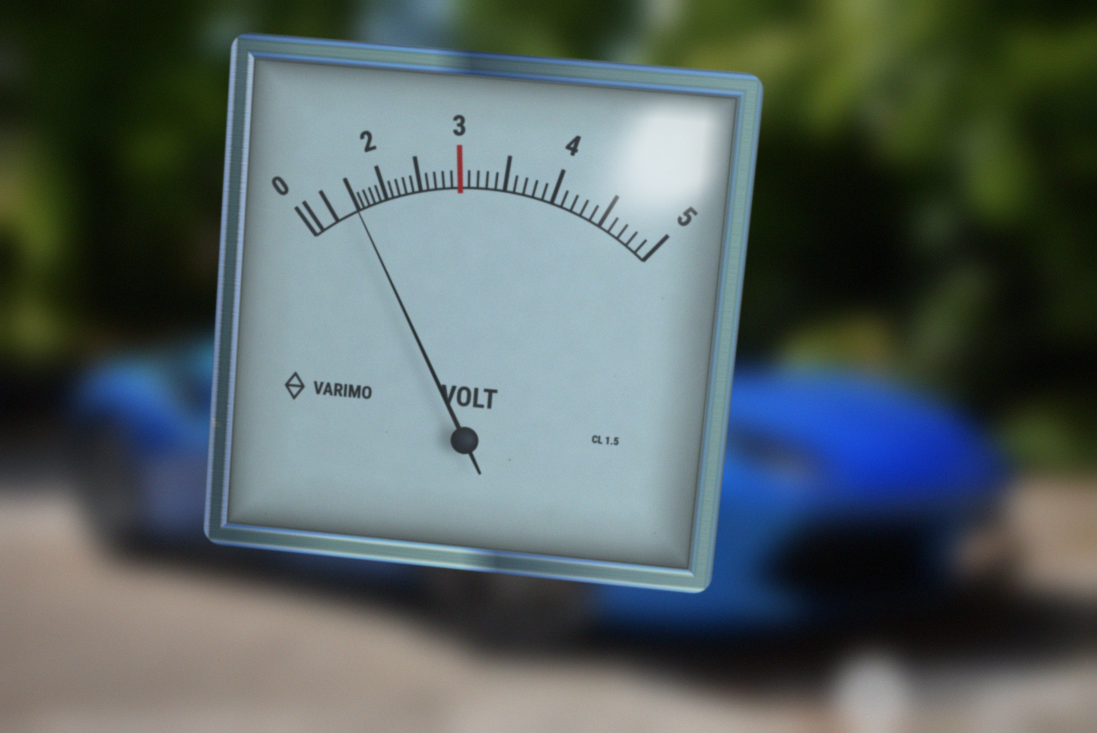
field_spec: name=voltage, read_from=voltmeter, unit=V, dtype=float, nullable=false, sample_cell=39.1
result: 1.5
